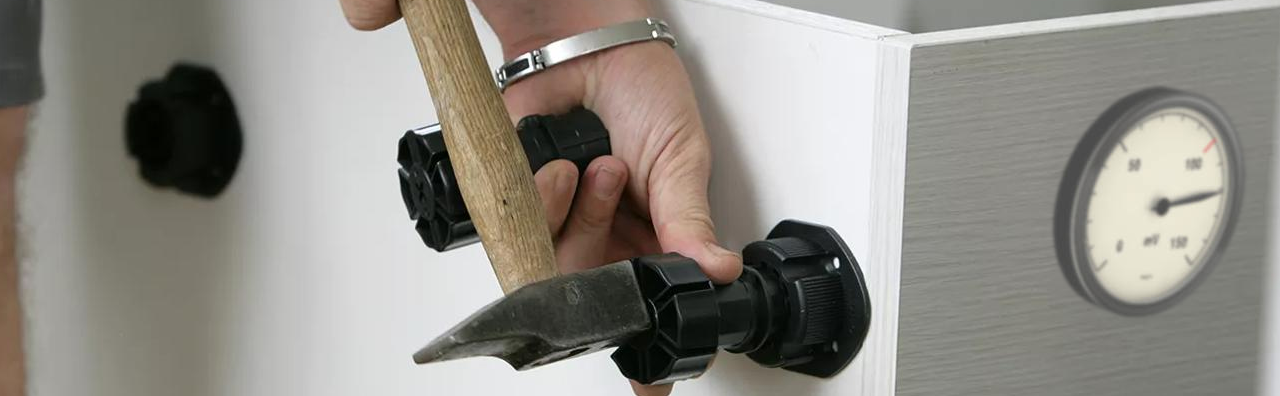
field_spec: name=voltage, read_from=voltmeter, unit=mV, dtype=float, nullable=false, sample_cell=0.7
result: 120
